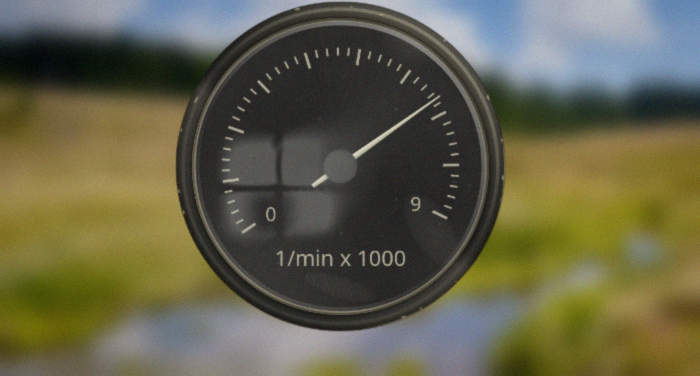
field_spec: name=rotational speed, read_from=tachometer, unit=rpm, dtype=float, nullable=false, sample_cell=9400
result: 6700
